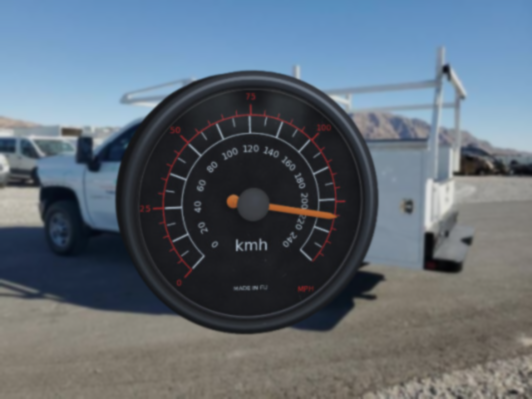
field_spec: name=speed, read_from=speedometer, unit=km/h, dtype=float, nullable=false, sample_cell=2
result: 210
